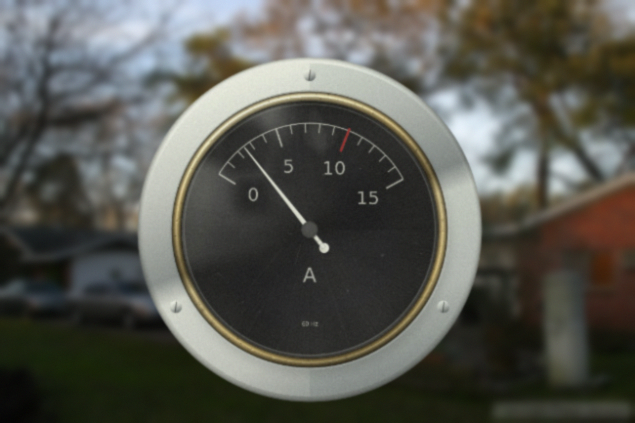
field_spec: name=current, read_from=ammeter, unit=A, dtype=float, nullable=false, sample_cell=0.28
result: 2.5
